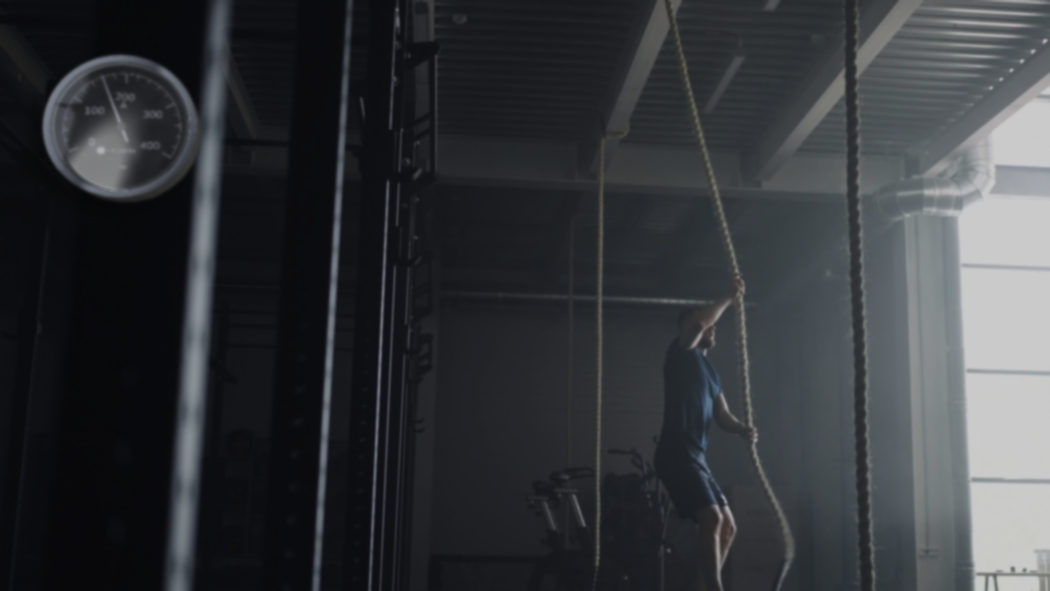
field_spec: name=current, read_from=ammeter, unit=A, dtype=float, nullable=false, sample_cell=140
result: 160
